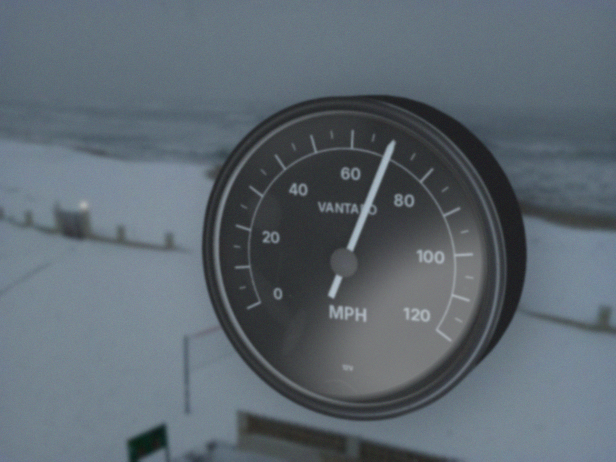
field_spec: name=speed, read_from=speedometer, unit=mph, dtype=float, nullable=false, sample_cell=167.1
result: 70
